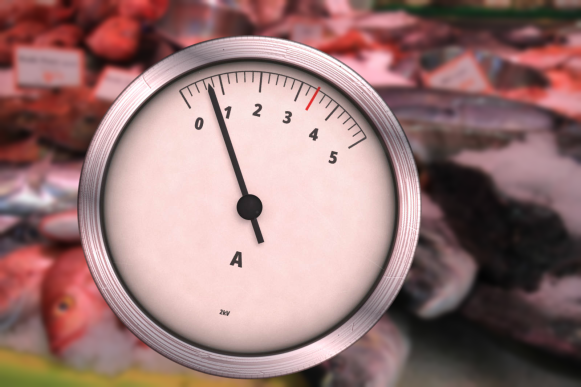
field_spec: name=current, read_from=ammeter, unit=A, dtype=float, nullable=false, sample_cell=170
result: 0.7
